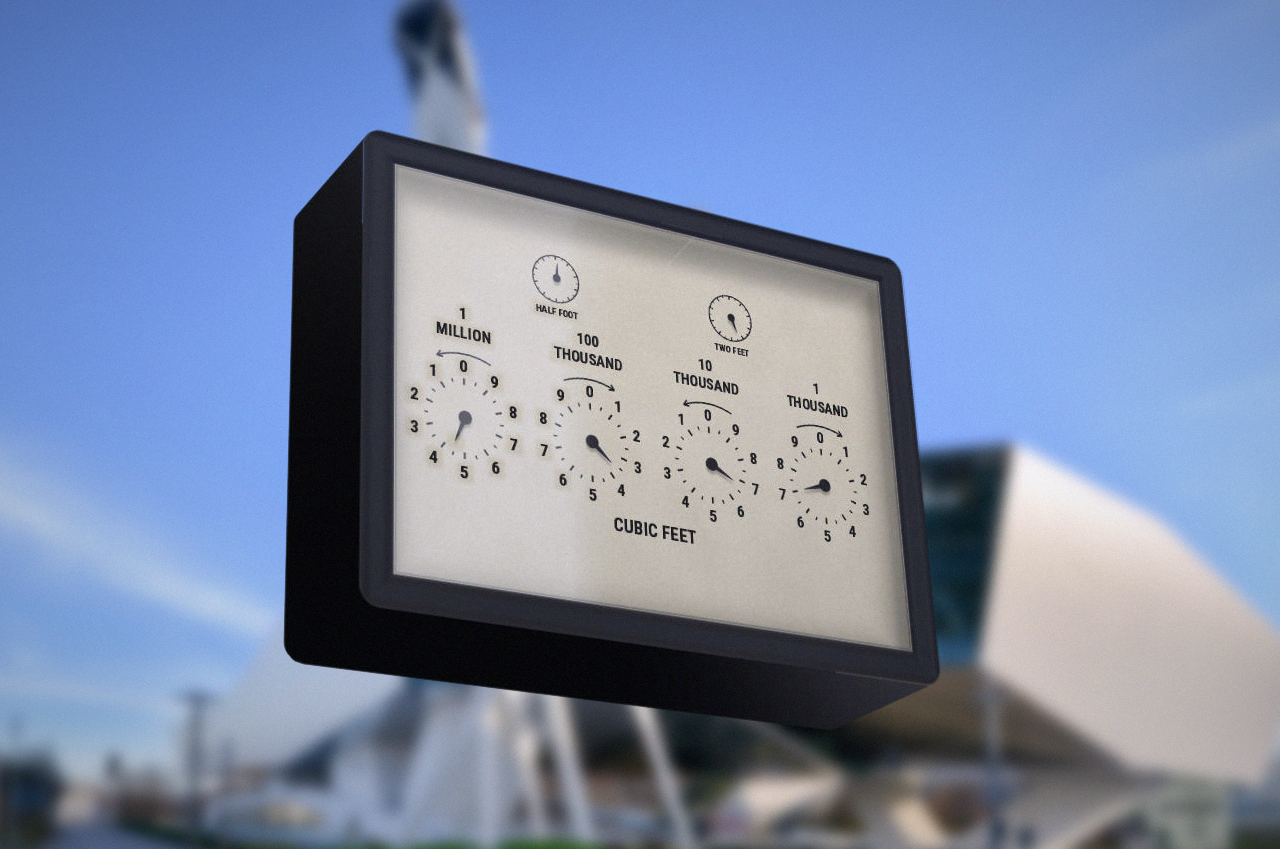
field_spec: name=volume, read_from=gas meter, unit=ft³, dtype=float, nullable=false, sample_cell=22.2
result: 436700
